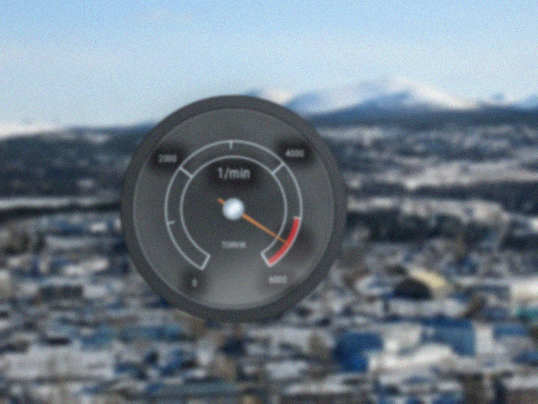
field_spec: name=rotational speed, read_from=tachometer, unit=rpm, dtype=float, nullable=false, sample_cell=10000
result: 5500
